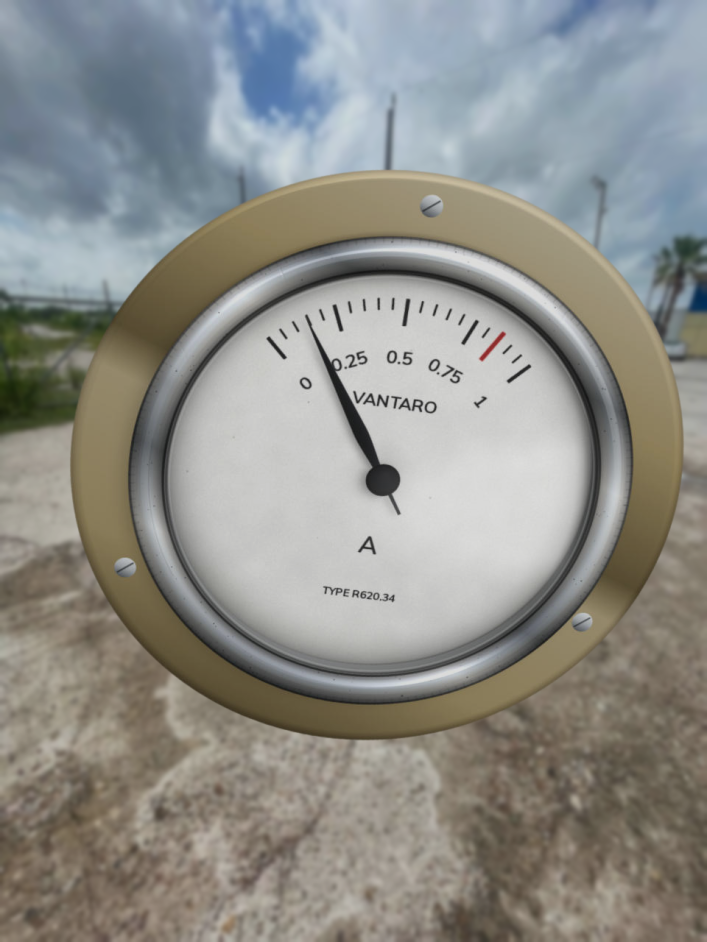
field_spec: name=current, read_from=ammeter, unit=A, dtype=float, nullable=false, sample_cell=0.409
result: 0.15
